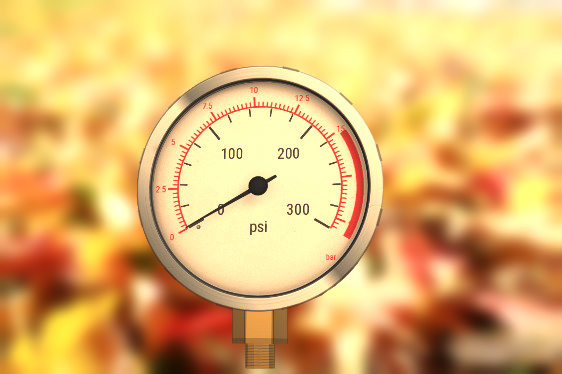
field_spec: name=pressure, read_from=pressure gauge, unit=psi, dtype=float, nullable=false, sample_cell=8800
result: 0
